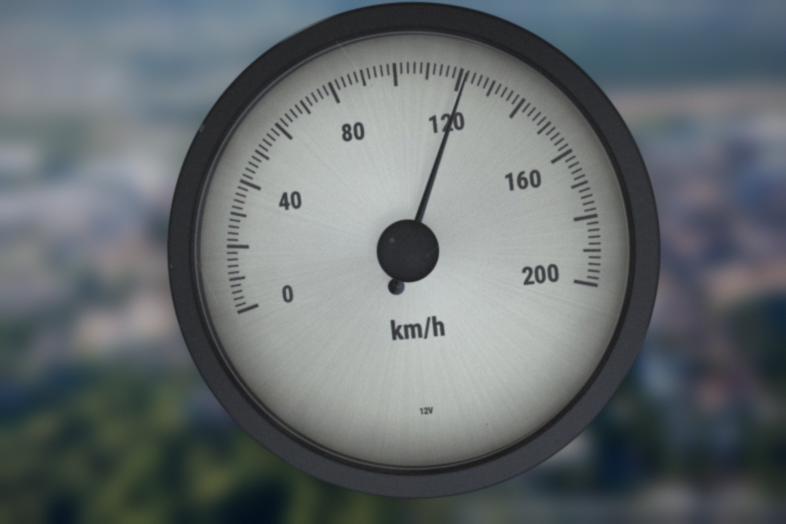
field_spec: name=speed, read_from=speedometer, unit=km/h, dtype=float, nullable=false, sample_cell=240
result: 122
